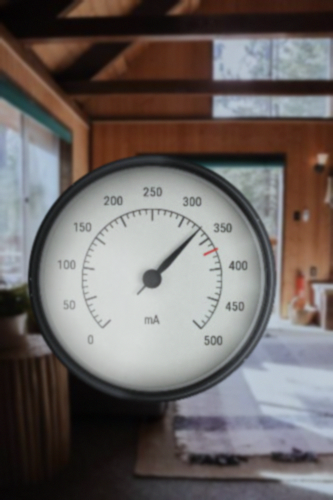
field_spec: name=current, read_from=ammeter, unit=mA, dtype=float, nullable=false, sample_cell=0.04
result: 330
